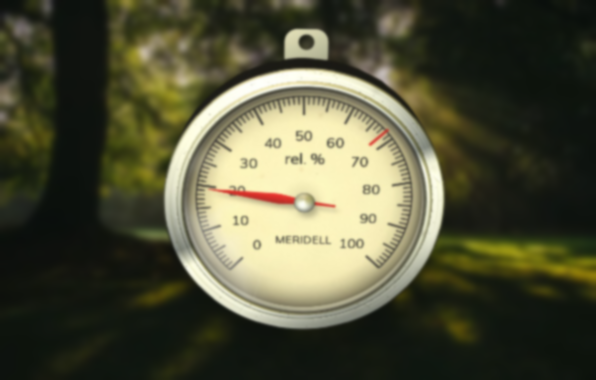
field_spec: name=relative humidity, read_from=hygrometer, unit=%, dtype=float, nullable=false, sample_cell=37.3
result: 20
